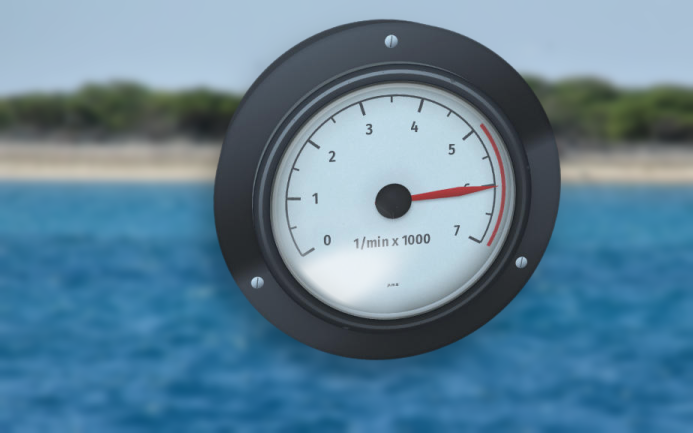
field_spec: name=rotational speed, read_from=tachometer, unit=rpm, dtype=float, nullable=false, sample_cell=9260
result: 6000
